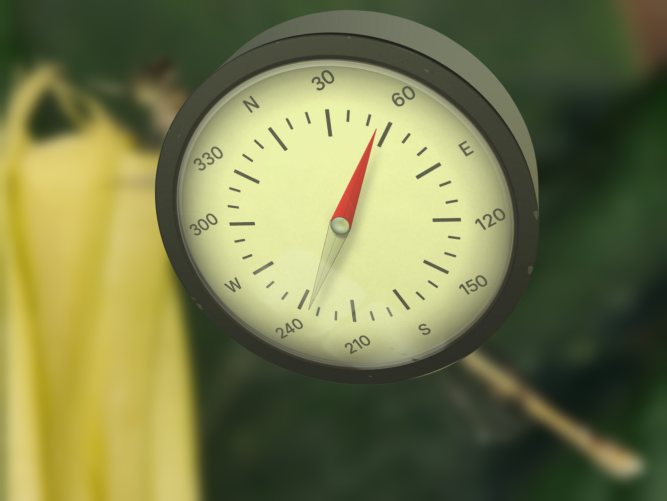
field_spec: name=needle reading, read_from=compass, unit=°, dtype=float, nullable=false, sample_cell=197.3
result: 55
